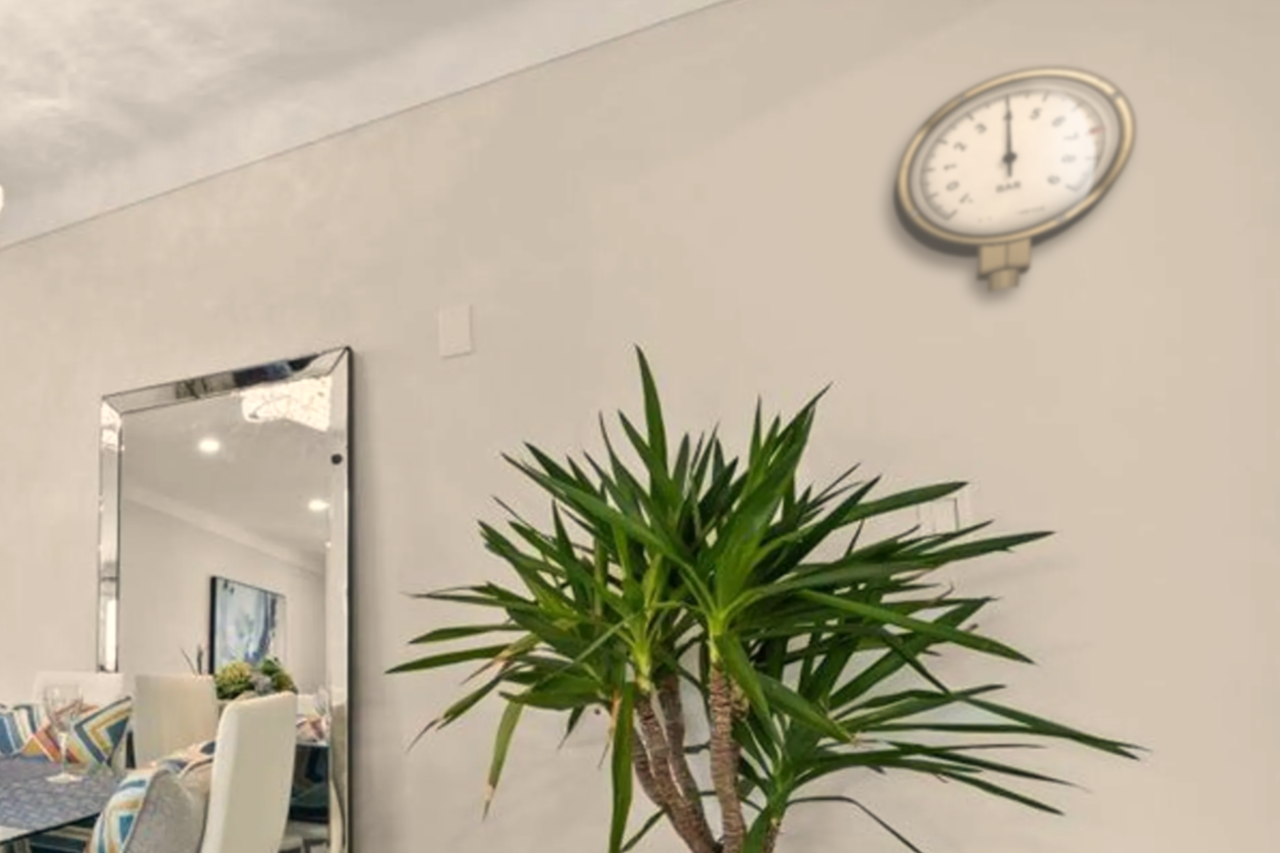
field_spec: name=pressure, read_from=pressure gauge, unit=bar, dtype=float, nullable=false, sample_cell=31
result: 4
